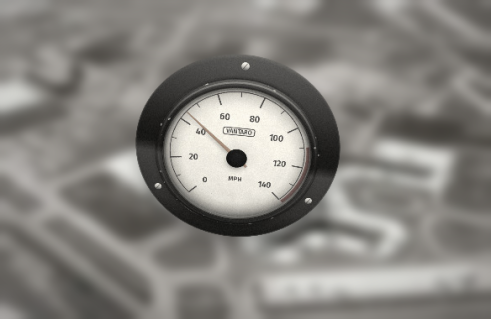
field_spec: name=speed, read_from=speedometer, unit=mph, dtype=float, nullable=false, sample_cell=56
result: 45
